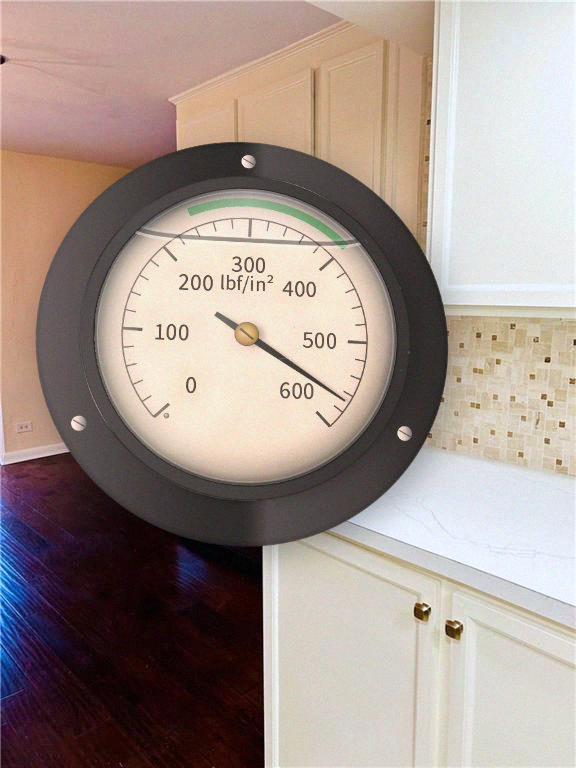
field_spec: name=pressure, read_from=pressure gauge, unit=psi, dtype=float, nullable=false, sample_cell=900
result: 570
